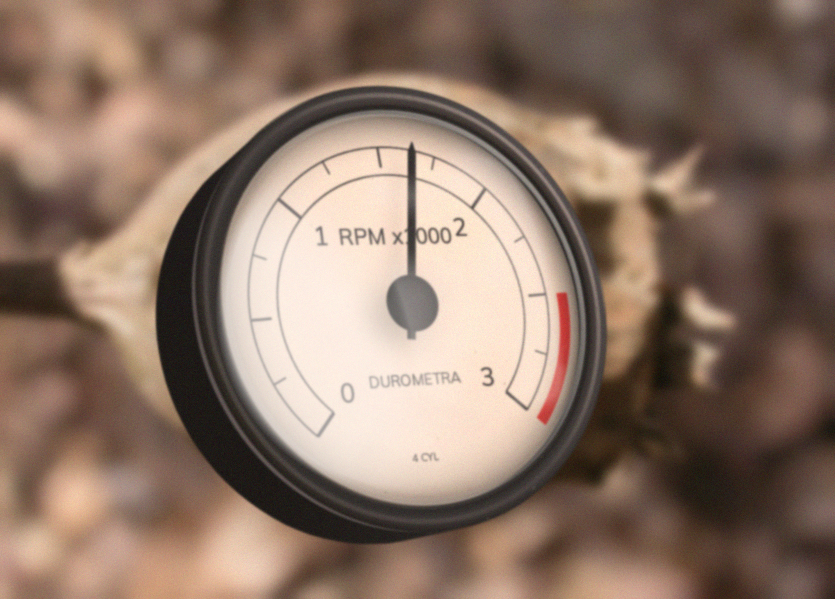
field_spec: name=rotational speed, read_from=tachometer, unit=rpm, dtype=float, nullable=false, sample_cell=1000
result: 1625
